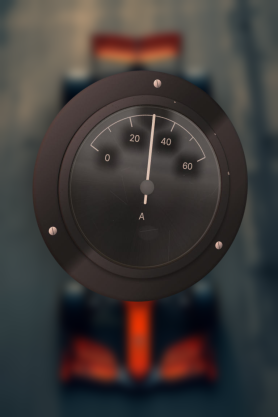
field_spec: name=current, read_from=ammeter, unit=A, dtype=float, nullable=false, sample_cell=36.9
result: 30
